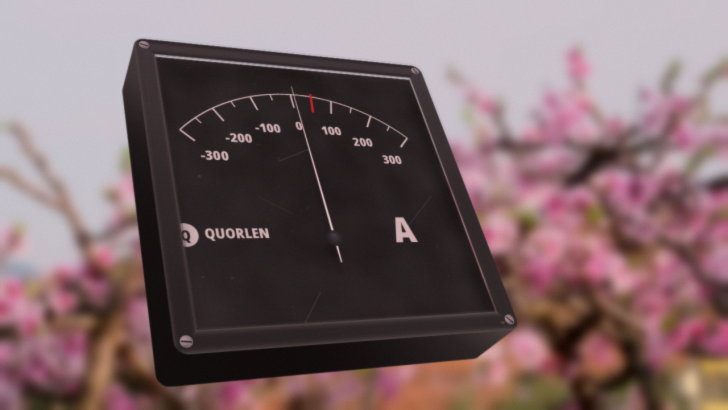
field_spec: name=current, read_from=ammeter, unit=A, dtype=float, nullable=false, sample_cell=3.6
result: 0
